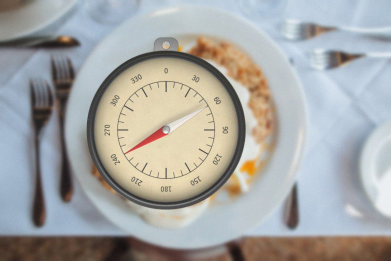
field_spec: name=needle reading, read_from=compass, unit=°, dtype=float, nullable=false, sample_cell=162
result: 240
